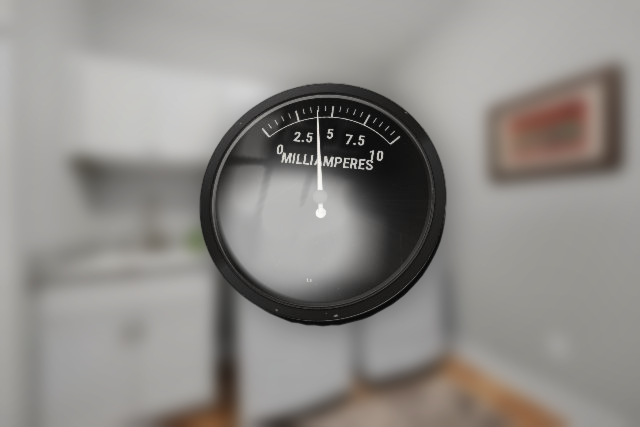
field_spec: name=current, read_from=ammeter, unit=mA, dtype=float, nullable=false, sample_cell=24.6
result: 4
